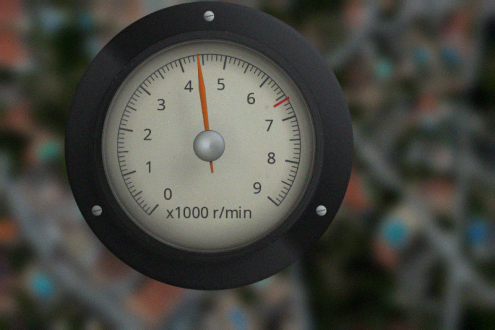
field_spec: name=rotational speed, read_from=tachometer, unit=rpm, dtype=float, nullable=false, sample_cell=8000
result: 4400
